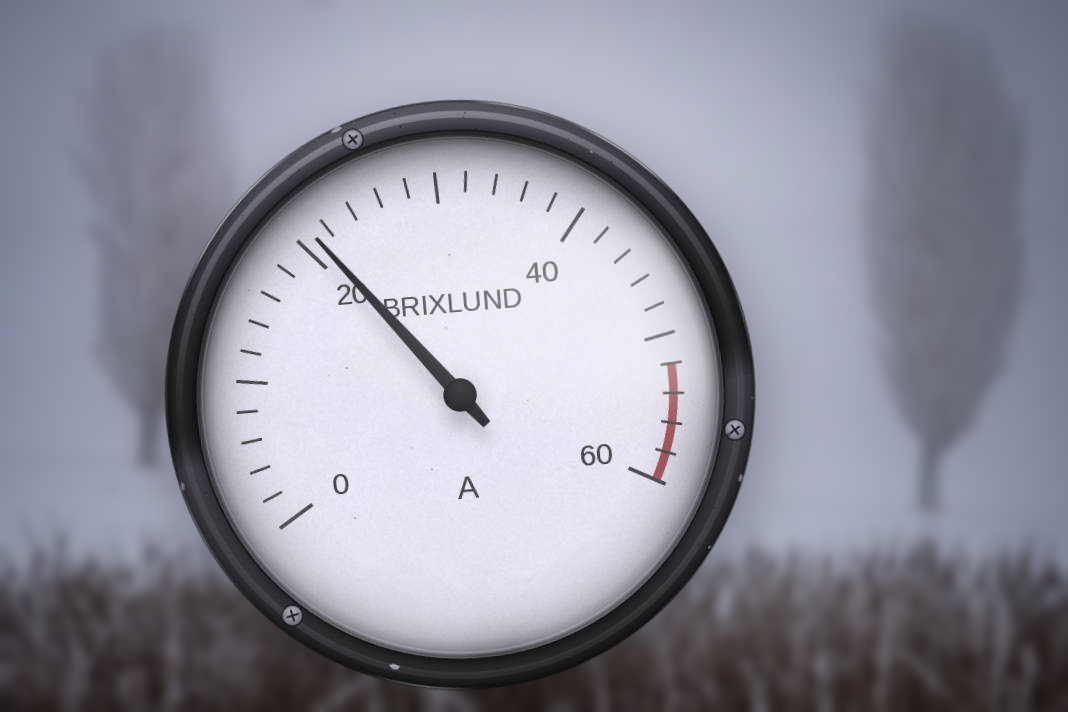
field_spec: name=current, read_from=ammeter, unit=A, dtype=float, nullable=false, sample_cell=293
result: 21
